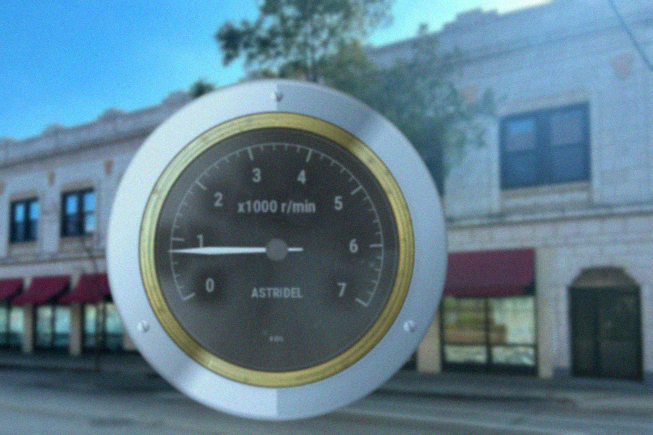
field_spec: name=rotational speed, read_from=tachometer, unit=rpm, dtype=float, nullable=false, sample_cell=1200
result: 800
